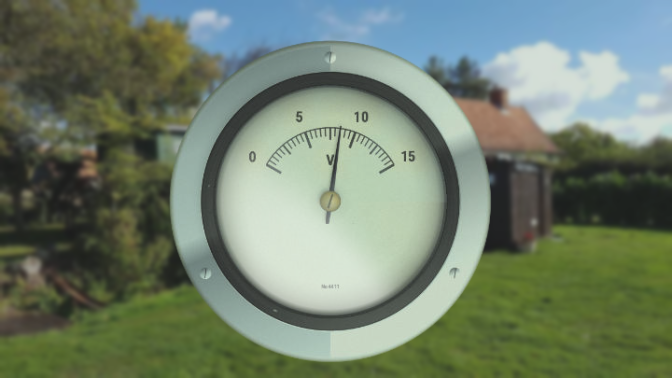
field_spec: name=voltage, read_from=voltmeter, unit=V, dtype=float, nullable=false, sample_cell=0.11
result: 8.5
